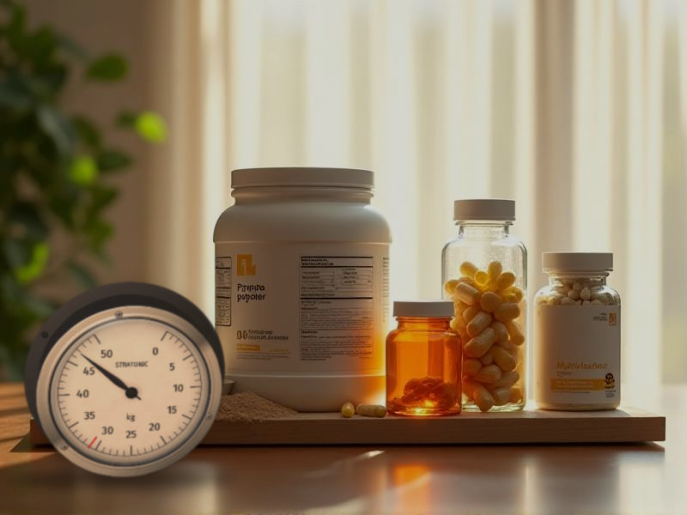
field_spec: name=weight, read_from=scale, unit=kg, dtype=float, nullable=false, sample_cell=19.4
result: 47
